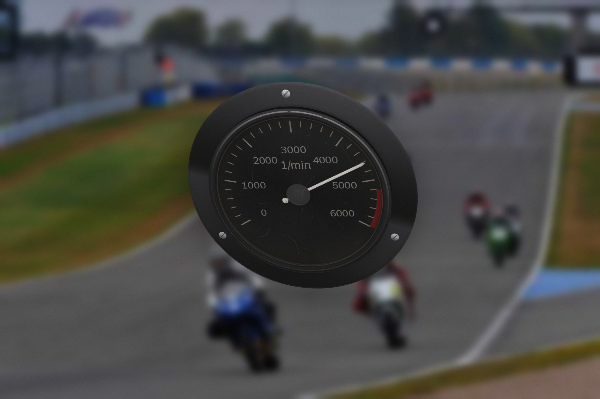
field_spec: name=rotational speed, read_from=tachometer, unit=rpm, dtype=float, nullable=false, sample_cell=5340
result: 4600
